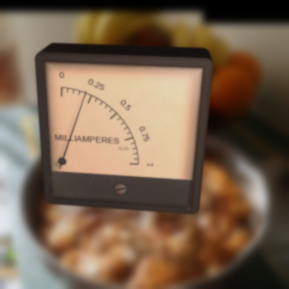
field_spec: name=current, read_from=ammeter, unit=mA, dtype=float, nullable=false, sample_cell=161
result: 0.2
